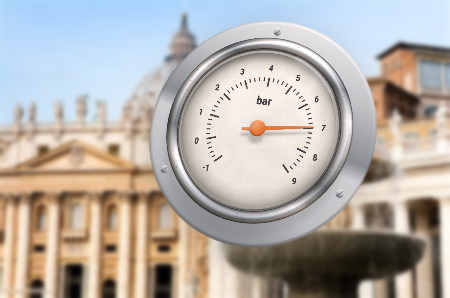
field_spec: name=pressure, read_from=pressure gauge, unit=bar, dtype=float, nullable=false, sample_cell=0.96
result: 7
